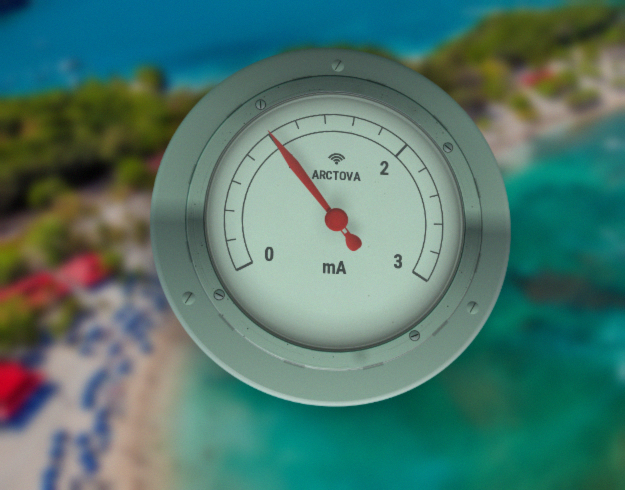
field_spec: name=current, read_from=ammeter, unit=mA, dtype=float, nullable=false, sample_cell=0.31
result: 1
